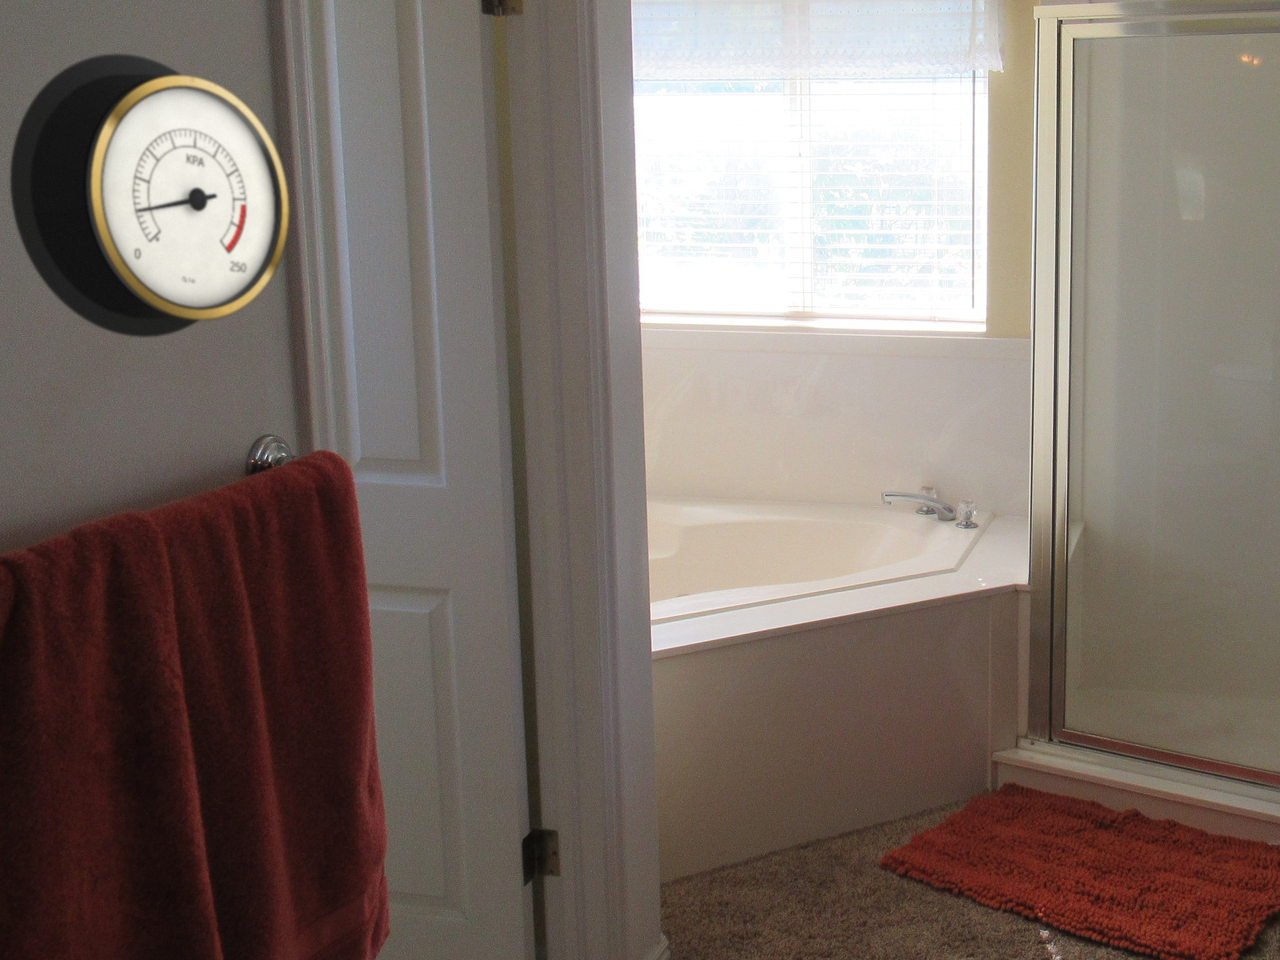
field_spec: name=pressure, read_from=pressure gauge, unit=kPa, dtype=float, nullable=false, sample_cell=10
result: 25
